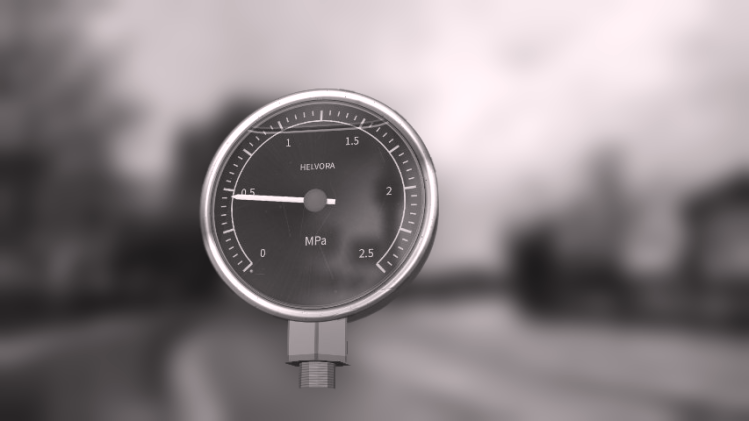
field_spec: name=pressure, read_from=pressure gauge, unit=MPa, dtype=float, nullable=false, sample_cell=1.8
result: 0.45
